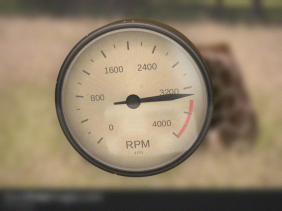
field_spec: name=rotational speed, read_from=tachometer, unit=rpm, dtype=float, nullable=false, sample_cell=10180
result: 3300
